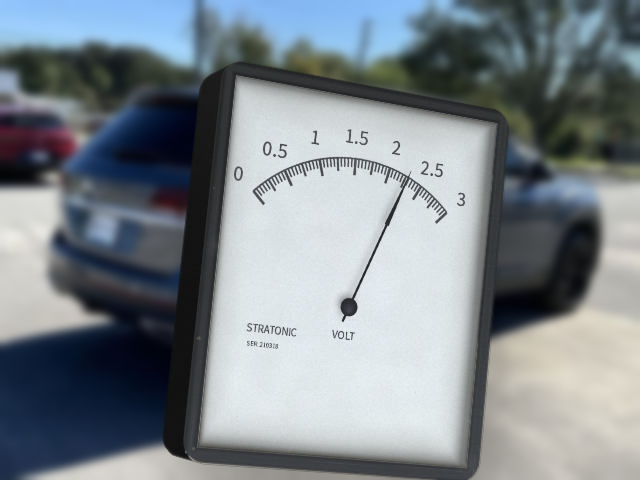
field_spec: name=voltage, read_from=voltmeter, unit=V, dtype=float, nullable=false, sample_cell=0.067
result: 2.25
